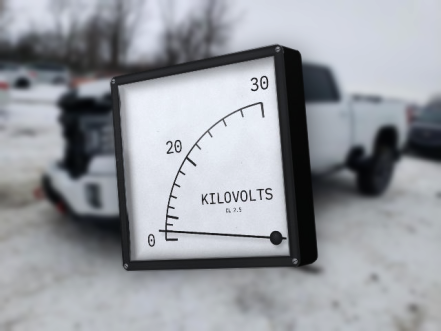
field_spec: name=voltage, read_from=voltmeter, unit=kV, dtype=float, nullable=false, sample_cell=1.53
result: 6
